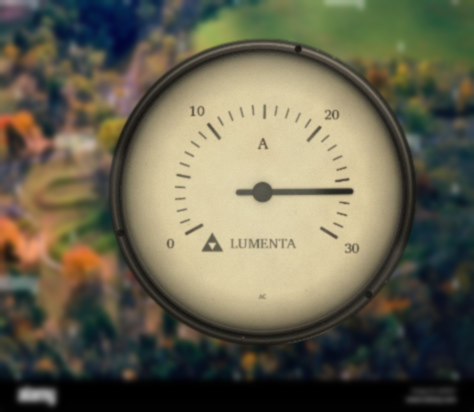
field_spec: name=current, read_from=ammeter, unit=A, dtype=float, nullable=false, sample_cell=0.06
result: 26
